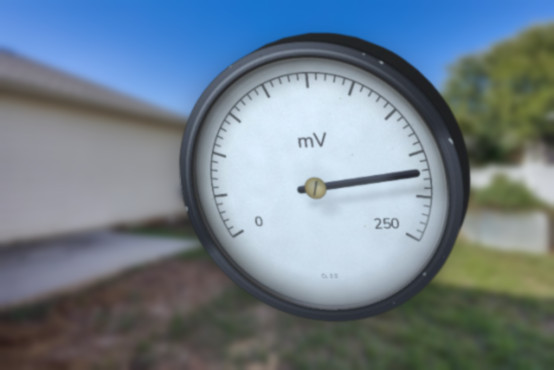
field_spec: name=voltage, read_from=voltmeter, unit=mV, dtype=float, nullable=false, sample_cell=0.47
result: 210
